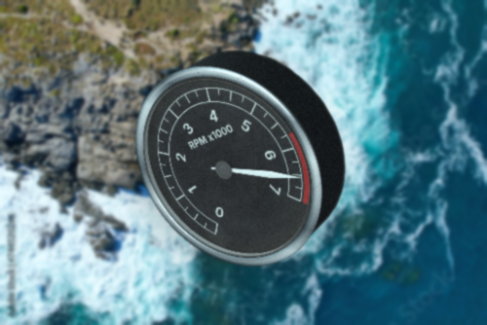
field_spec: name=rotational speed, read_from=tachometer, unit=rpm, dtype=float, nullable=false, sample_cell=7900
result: 6500
